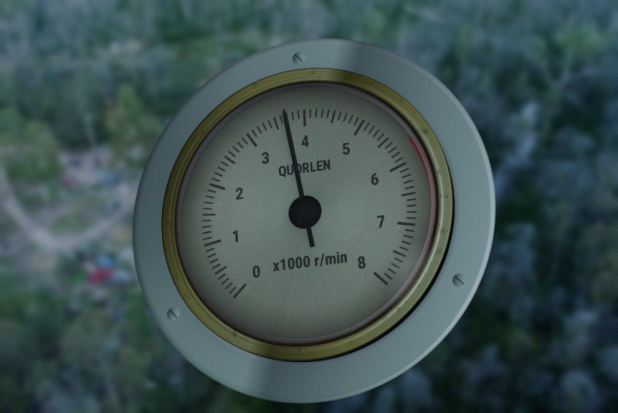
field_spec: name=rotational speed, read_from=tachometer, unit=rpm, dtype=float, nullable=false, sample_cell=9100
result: 3700
